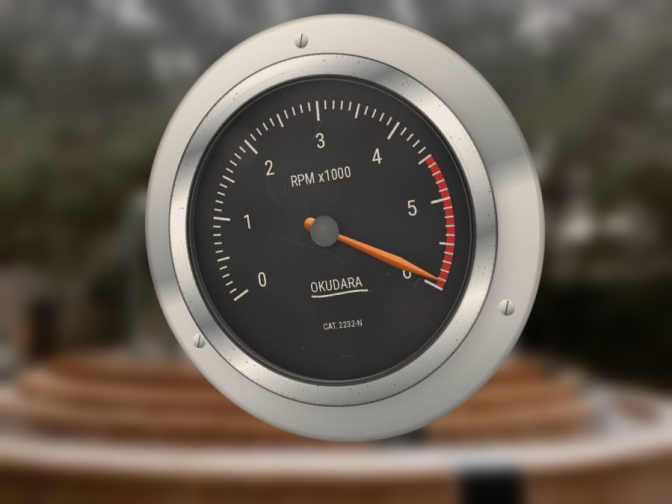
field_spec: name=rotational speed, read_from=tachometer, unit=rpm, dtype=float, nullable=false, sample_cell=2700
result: 5900
